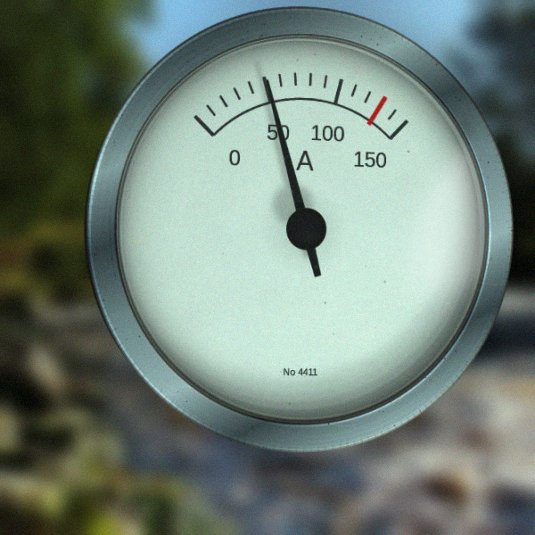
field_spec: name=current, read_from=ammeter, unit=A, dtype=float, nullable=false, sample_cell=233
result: 50
